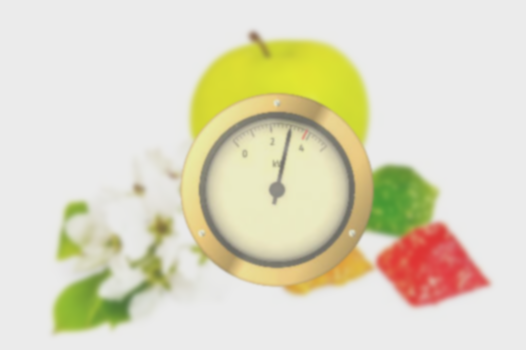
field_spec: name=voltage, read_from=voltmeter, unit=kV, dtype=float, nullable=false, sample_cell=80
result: 3
